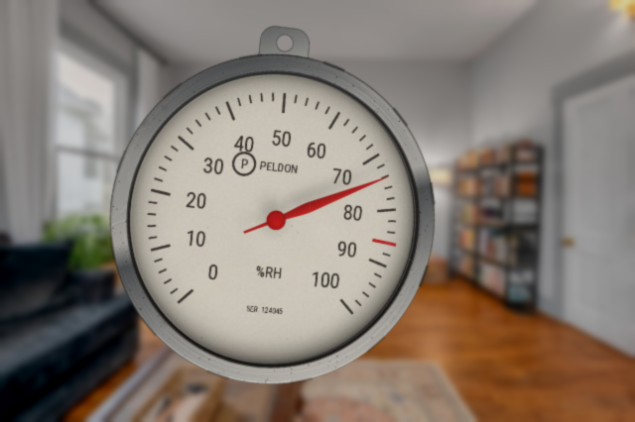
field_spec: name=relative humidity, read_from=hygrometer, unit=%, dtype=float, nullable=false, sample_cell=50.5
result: 74
